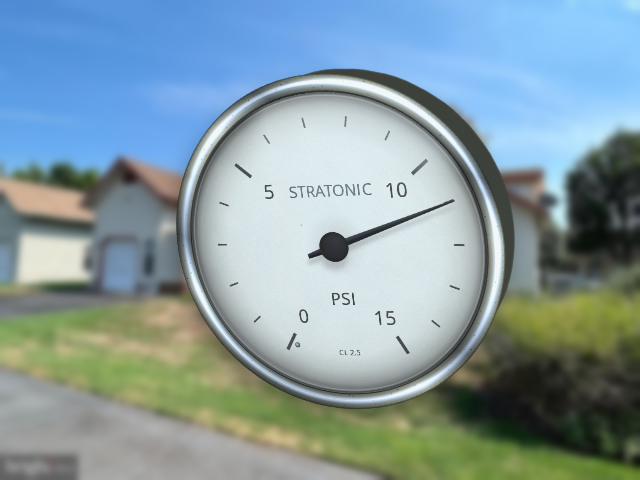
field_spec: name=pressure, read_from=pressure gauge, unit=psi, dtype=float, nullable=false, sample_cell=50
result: 11
